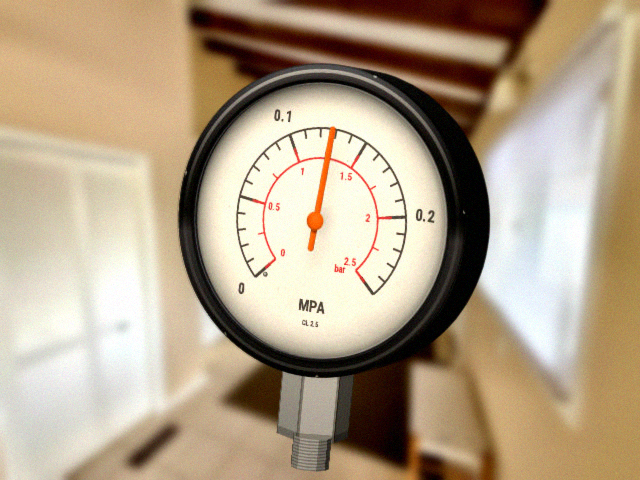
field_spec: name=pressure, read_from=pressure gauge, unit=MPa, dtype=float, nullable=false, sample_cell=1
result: 0.13
